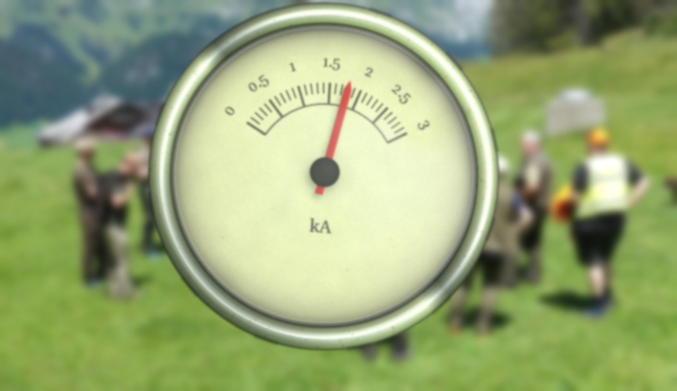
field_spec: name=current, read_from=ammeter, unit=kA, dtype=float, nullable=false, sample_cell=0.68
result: 1.8
